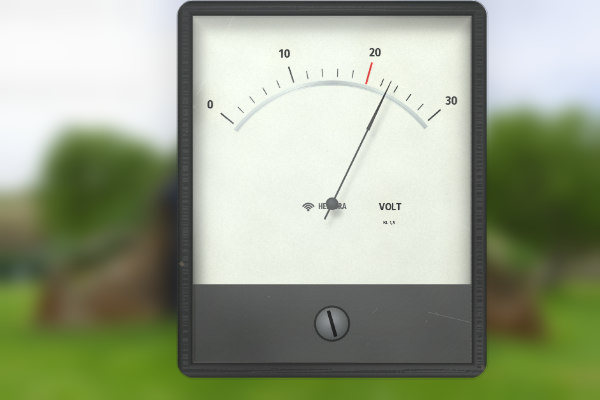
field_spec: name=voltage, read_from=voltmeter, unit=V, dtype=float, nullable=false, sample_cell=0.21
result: 23
